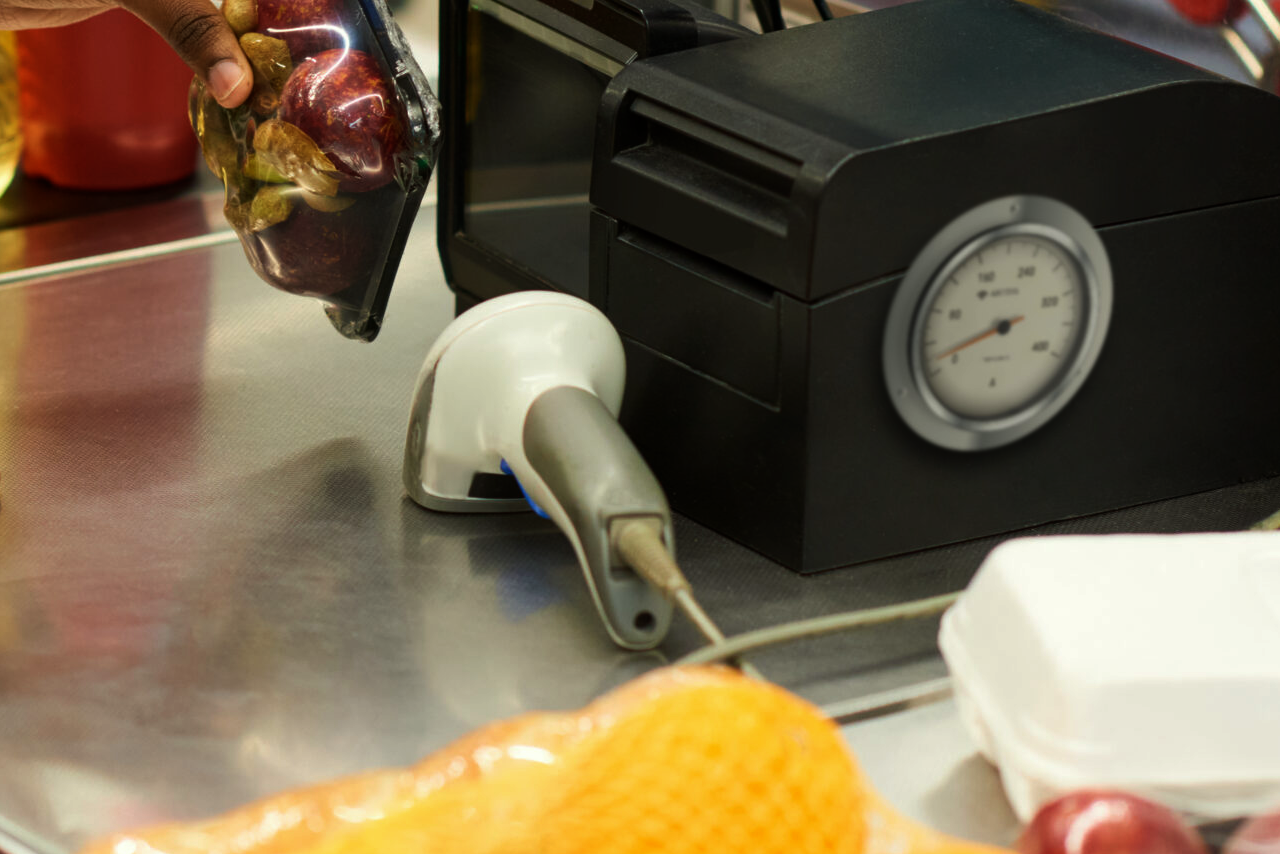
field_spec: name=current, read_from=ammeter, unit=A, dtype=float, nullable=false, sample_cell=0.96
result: 20
